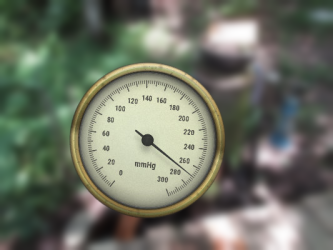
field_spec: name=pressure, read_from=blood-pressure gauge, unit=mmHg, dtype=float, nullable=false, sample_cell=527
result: 270
